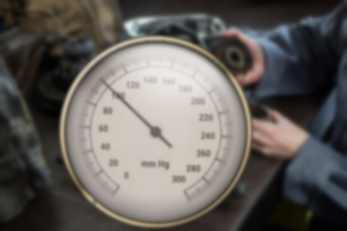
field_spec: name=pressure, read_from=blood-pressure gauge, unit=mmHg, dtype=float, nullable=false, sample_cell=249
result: 100
